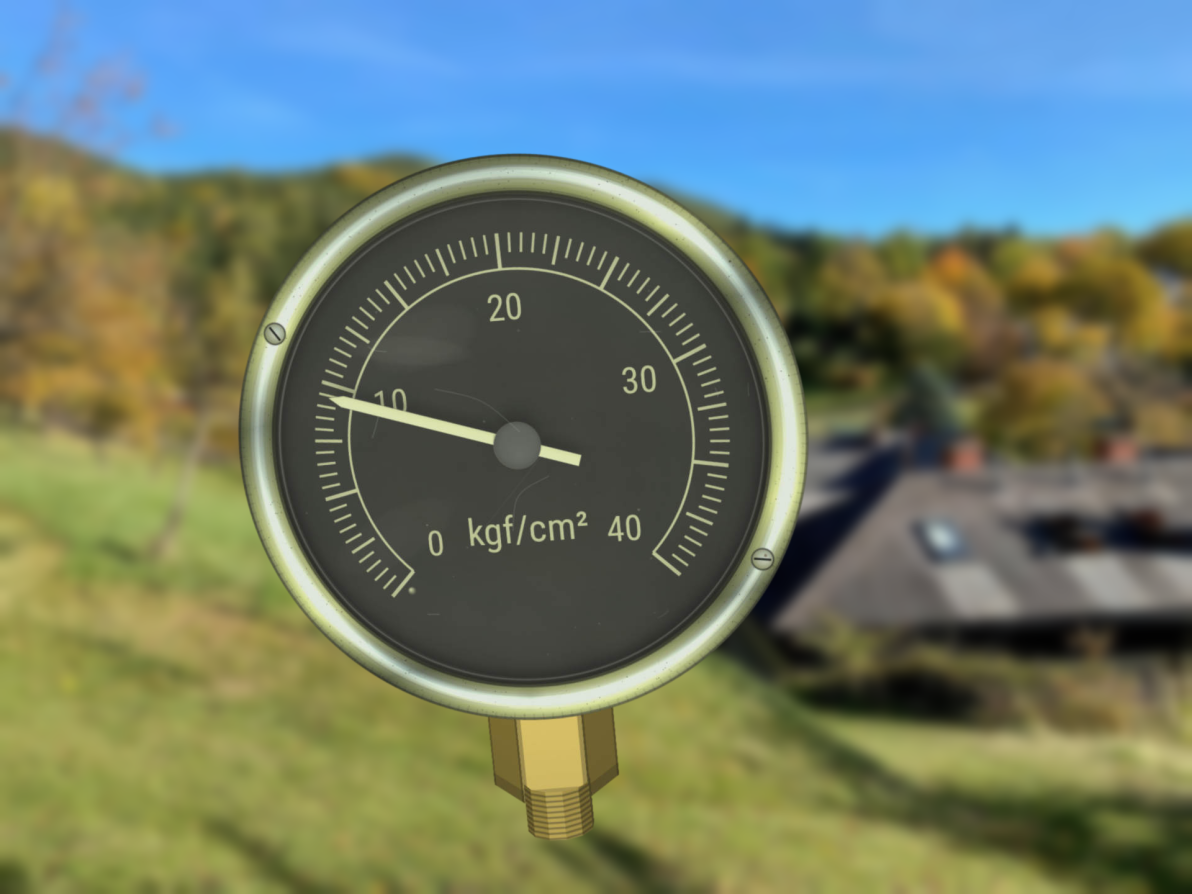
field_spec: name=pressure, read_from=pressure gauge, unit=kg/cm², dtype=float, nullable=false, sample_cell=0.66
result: 9.5
